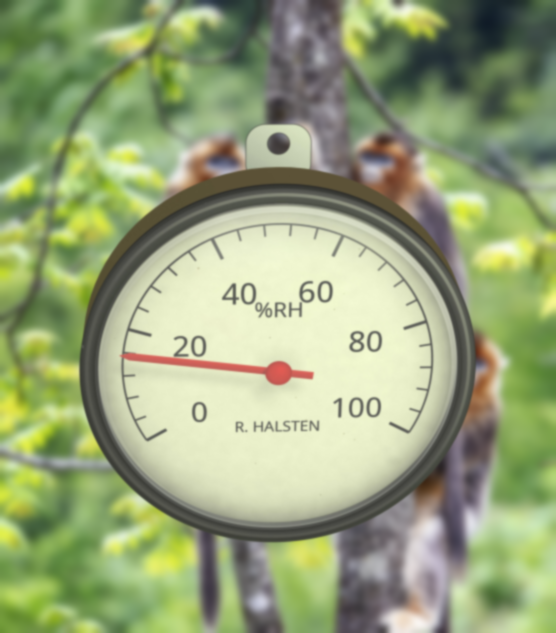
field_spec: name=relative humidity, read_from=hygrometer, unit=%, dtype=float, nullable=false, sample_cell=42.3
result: 16
